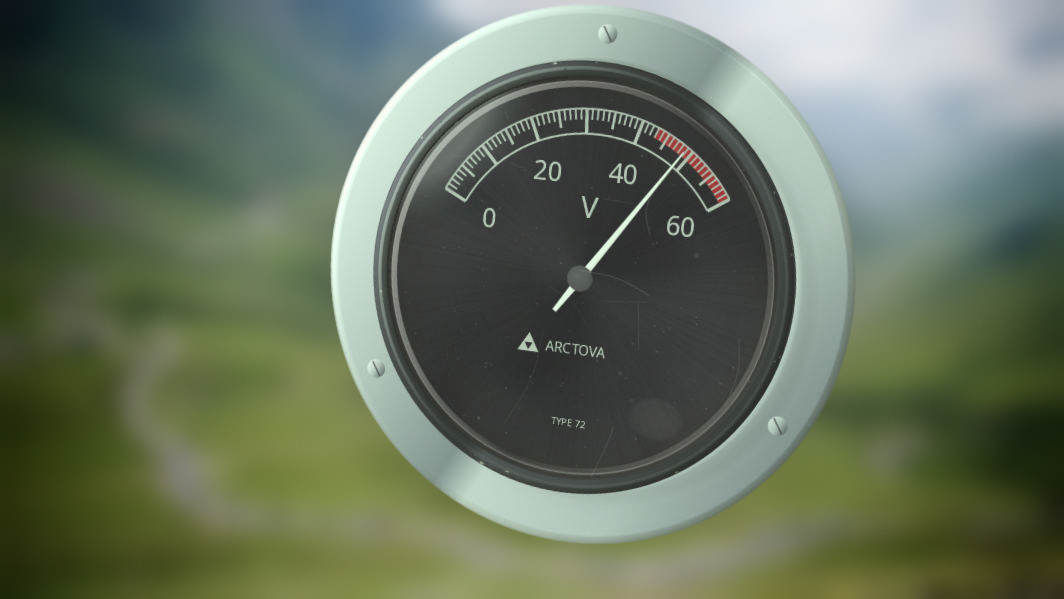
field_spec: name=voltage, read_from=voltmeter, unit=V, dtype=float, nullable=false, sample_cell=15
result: 49
